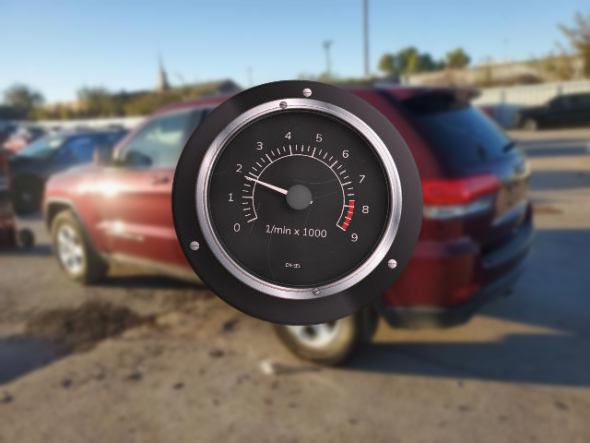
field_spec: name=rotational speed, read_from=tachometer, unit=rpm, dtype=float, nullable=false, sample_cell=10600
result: 1750
